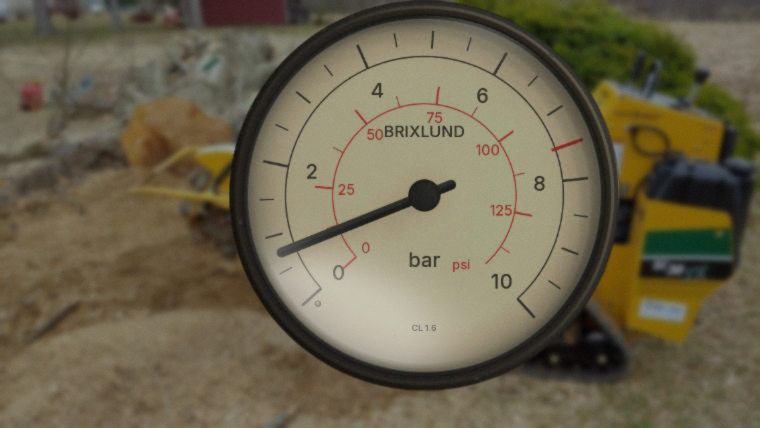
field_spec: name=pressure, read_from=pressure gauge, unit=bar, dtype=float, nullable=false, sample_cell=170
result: 0.75
